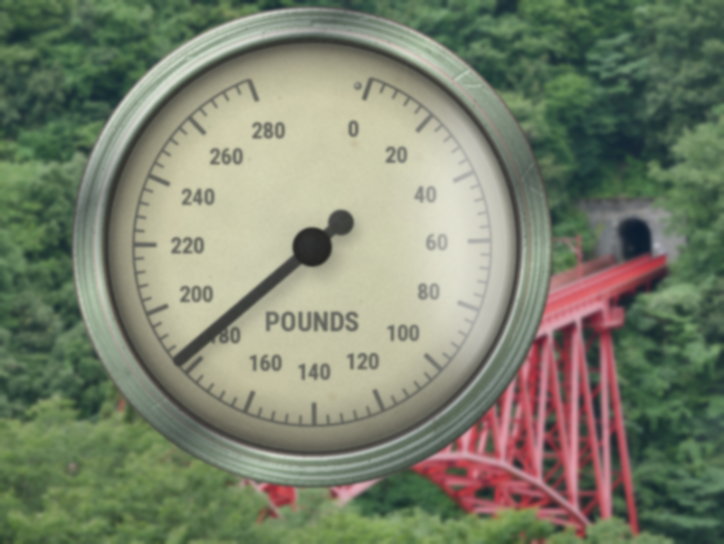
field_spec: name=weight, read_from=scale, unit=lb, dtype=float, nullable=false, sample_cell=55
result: 184
